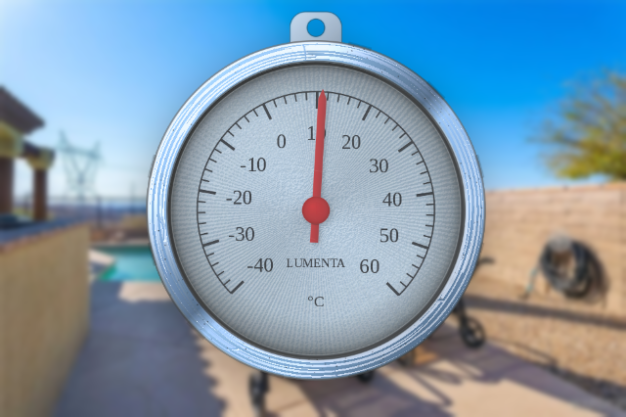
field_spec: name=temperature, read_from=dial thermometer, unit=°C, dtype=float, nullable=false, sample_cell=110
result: 11
